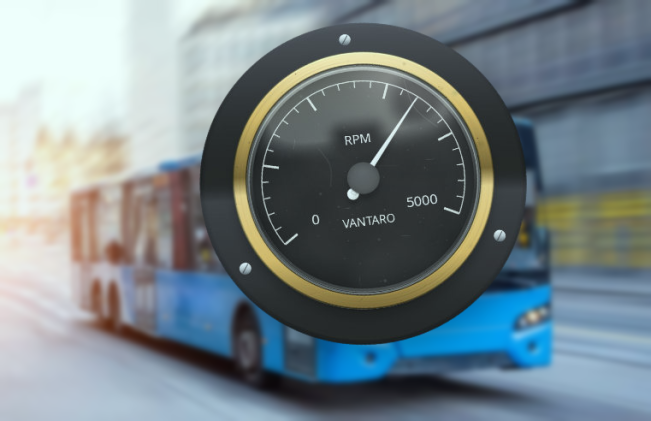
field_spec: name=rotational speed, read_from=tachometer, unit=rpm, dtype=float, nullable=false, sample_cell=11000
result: 3400
